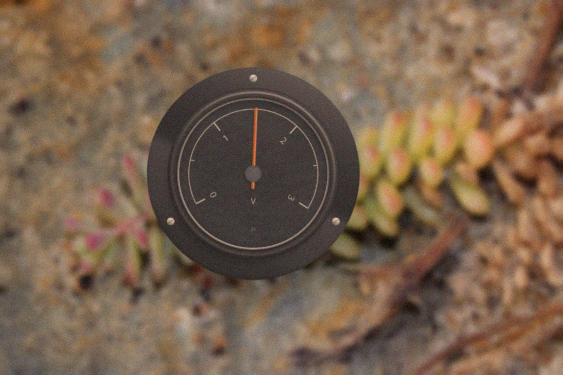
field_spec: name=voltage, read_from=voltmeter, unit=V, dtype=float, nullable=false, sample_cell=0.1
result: 1.5
